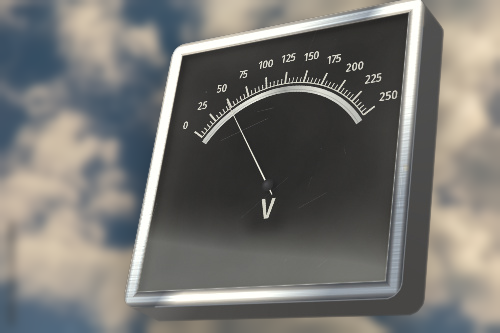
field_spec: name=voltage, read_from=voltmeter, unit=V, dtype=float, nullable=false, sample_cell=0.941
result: 50
